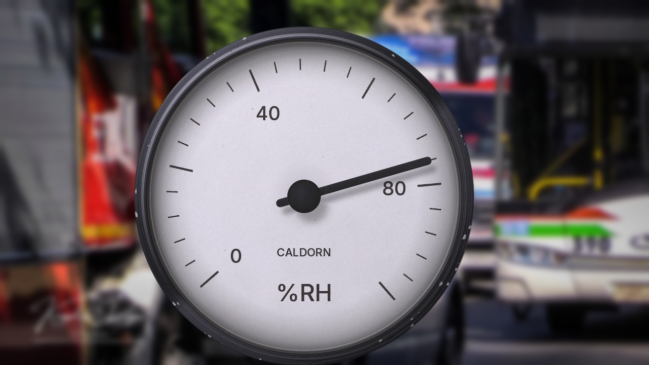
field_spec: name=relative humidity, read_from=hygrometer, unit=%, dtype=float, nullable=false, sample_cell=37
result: 76
